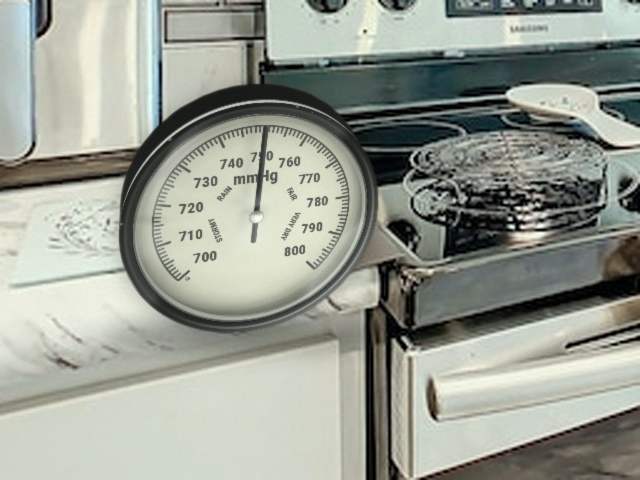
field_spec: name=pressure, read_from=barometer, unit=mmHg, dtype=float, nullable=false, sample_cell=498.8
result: 750
